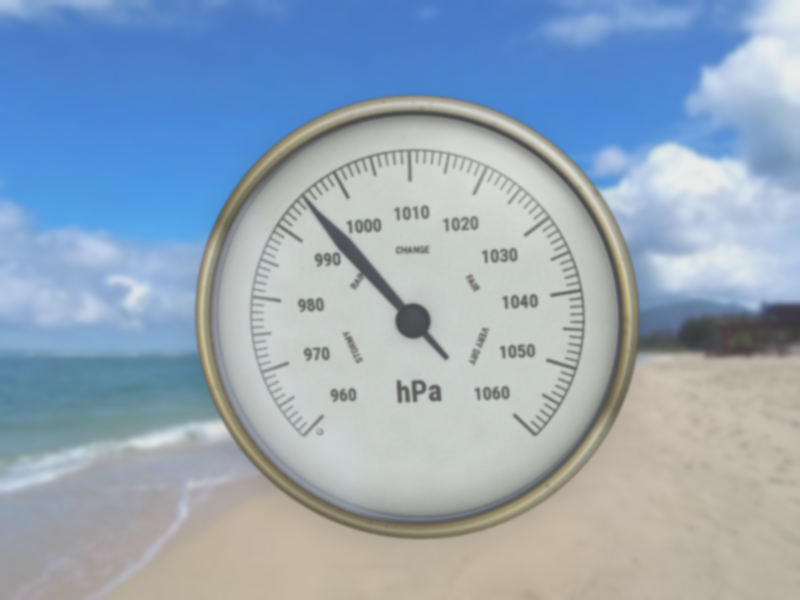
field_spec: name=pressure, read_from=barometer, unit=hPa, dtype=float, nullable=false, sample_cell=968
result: 995
